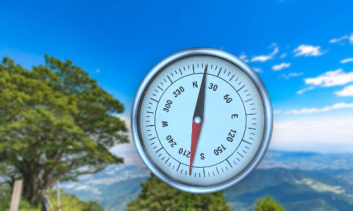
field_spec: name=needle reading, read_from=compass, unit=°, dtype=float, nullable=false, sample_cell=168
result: 195
